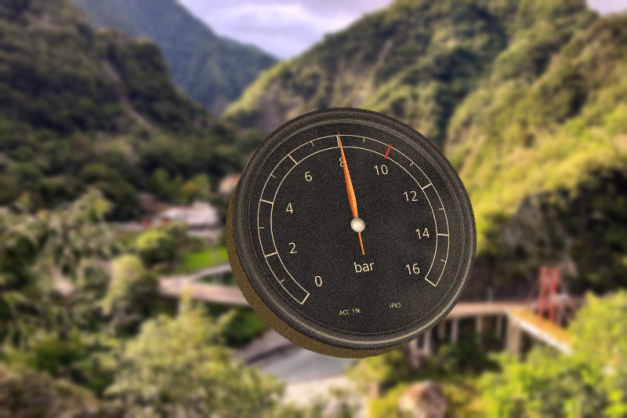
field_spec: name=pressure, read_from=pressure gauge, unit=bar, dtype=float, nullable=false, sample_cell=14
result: 8
